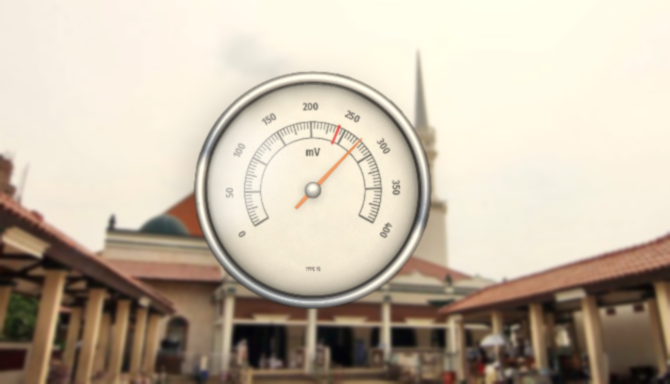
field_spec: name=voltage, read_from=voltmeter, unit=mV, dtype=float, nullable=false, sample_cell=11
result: 275
